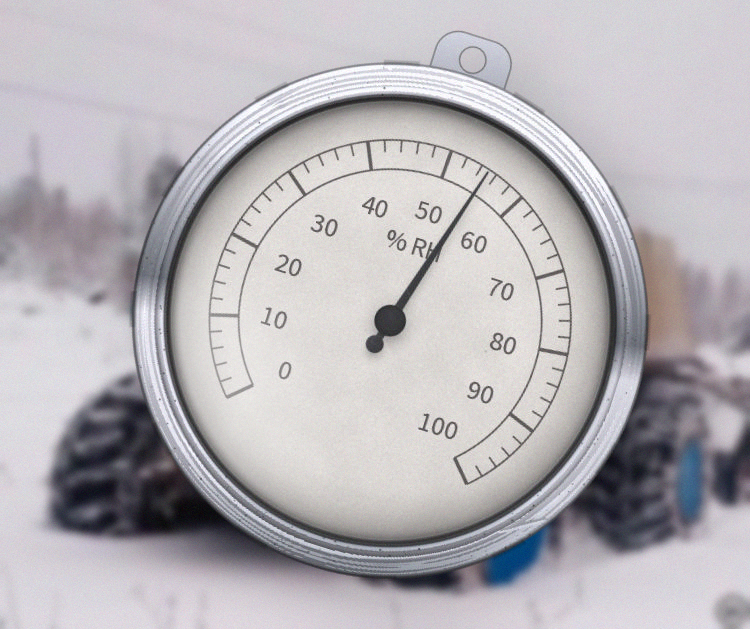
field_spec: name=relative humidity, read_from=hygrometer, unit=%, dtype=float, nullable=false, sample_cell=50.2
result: 55
